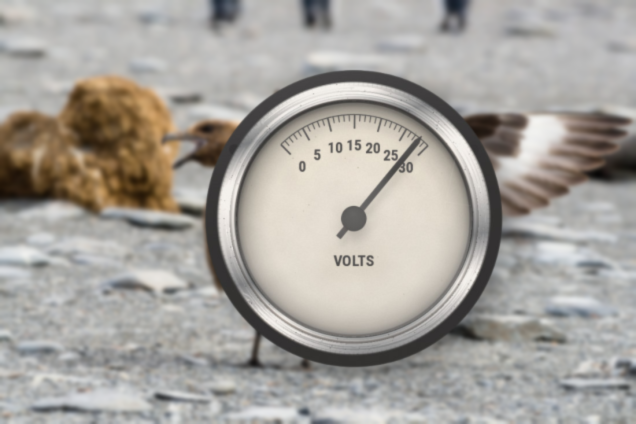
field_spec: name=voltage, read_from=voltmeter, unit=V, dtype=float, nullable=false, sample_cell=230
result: 28
